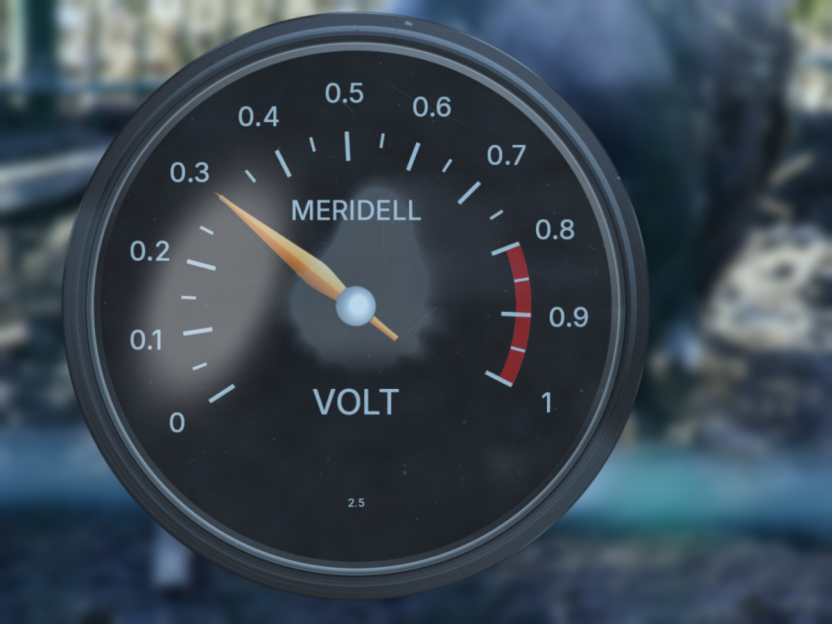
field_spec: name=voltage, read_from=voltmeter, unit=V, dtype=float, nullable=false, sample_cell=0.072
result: 0.3
